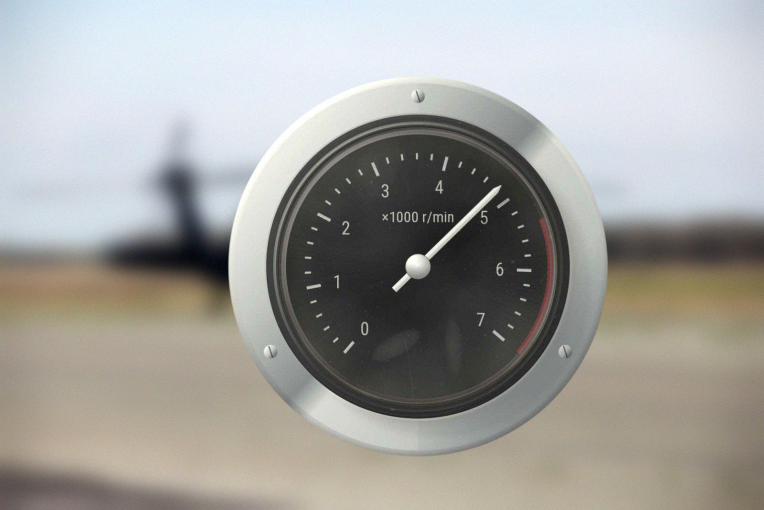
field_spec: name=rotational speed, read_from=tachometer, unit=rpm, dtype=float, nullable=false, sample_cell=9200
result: 4800
